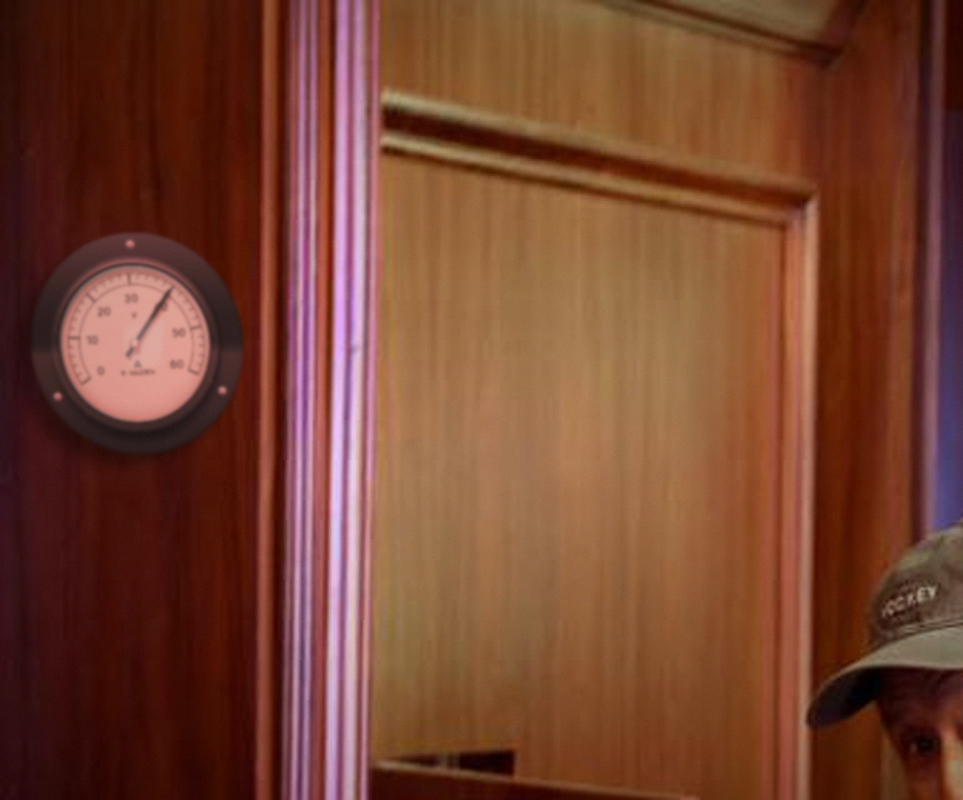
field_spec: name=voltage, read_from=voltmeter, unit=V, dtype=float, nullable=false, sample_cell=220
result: 40
